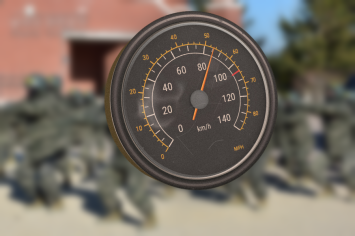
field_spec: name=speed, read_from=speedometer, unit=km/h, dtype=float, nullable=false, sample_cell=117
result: 85
